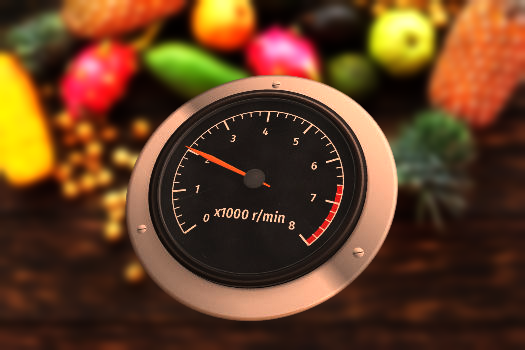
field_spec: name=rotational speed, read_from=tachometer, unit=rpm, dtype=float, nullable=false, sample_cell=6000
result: 2000
